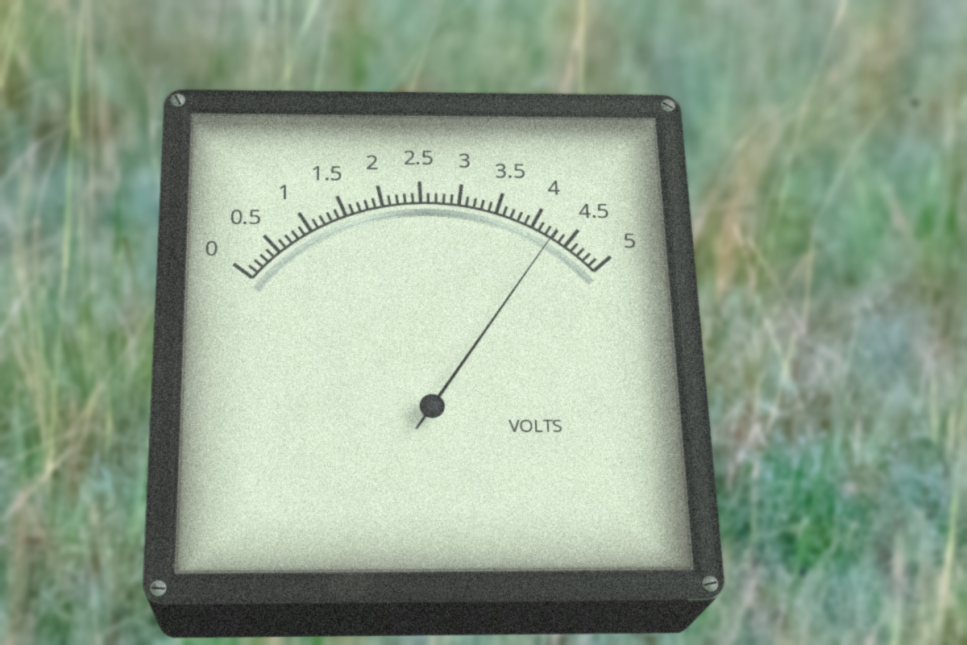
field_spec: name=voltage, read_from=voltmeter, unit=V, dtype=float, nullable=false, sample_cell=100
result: 4.3
